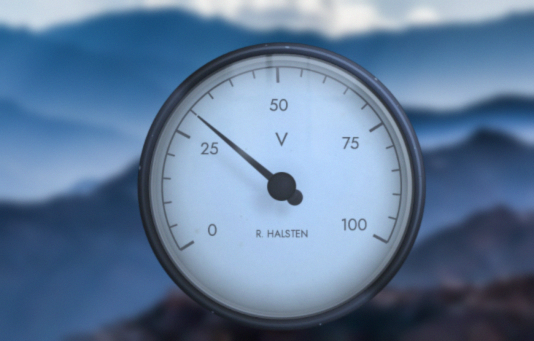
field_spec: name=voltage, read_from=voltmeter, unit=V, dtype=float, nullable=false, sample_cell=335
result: 30
